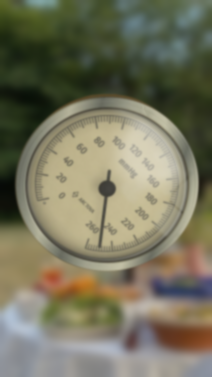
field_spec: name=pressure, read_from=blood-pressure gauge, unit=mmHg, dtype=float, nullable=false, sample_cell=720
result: 250
